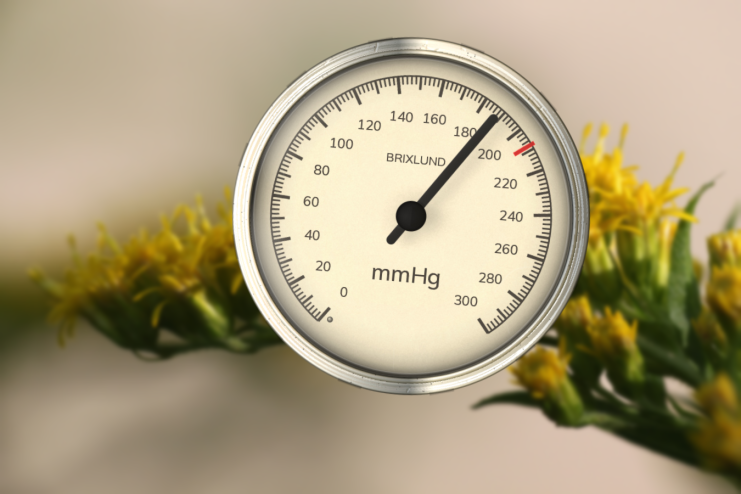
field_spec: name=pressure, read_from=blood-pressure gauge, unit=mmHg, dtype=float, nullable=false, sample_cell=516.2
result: 188
